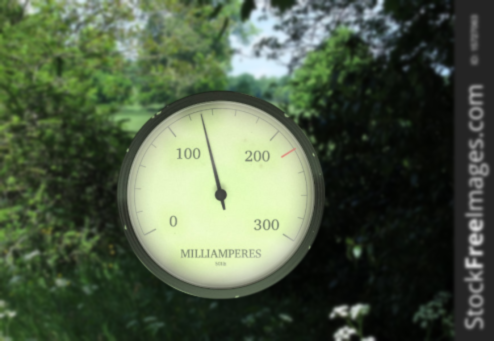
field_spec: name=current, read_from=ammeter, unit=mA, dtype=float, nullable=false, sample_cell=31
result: 130
